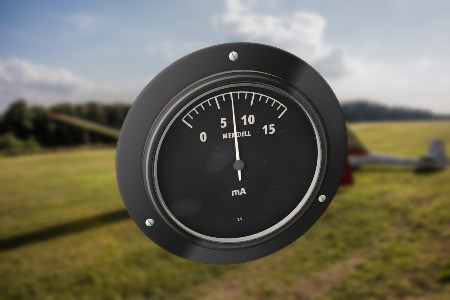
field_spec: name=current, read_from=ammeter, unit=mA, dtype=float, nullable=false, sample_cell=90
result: 7
